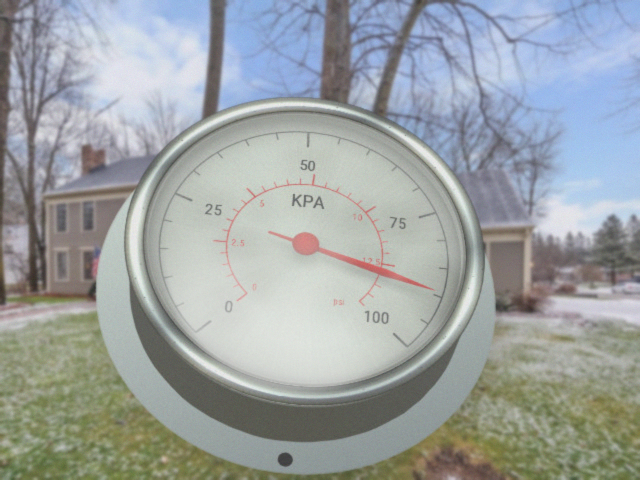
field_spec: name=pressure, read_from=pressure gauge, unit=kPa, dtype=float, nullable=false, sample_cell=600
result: 90
